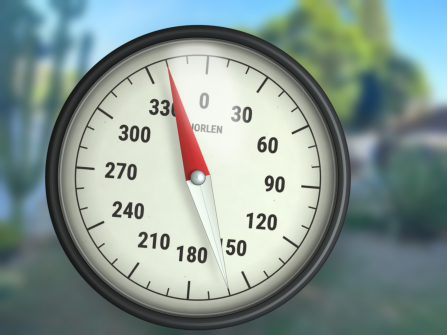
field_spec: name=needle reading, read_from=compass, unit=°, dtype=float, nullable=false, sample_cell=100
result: 340
